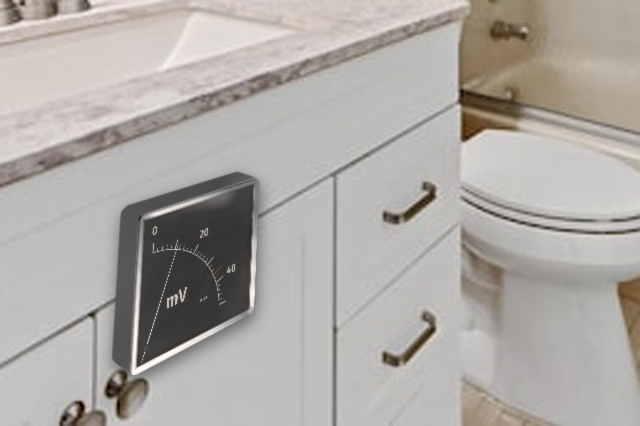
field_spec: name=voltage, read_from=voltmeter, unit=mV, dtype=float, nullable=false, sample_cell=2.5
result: 10
